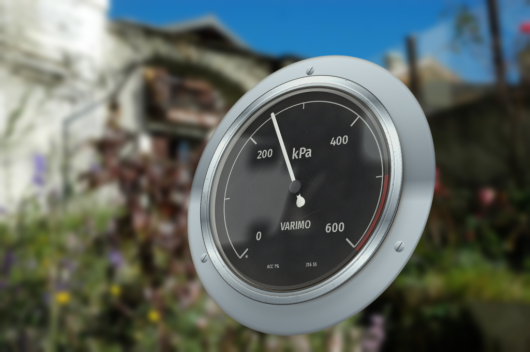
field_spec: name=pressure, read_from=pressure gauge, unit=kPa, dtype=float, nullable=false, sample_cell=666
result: 250
